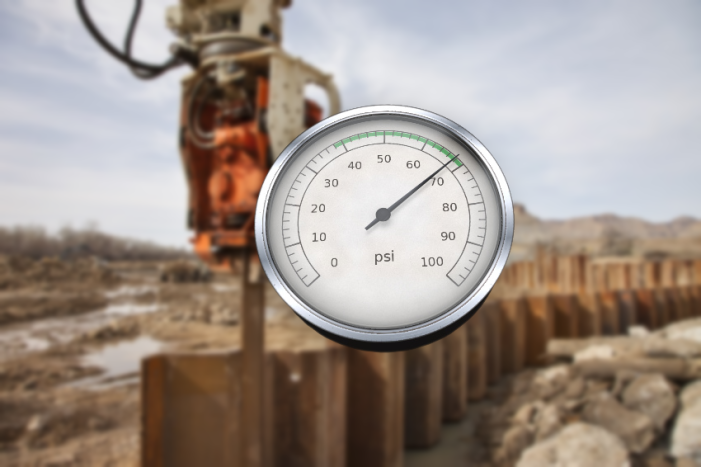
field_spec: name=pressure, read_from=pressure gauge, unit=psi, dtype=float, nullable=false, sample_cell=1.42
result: 68
